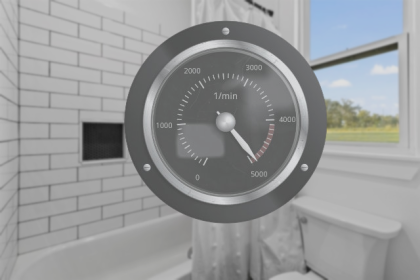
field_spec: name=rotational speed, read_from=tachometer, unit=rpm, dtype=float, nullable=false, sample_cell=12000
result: 4900
